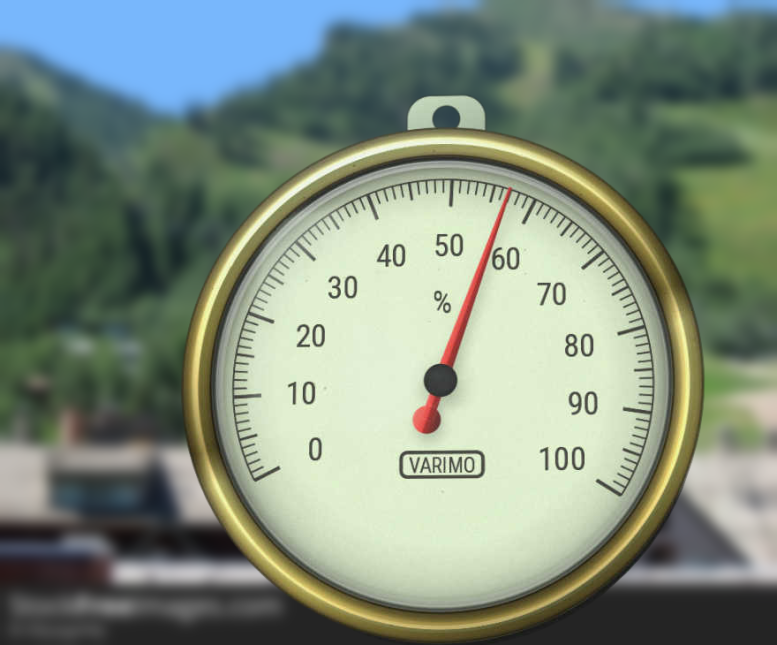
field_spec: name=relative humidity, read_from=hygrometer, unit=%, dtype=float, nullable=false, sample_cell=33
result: 57
